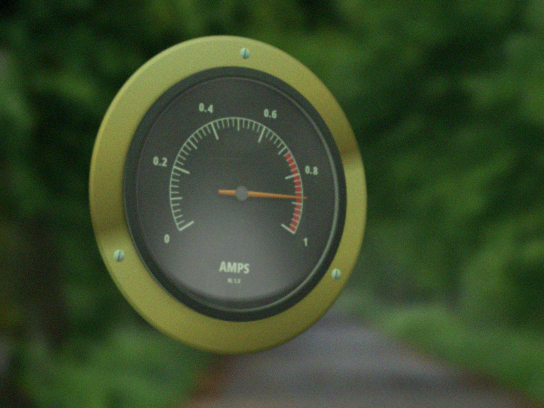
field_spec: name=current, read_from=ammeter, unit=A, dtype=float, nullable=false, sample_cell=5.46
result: 0.88
